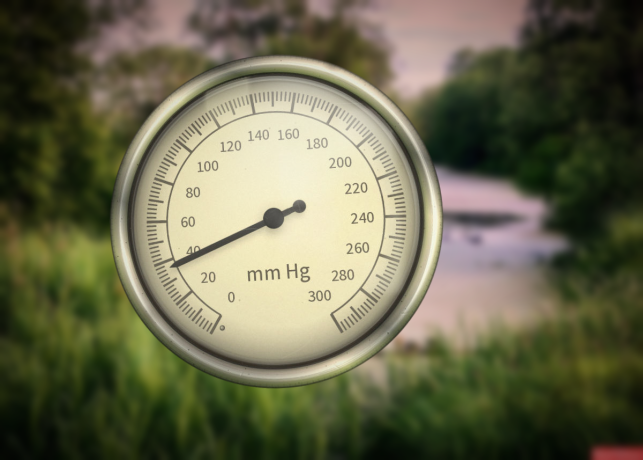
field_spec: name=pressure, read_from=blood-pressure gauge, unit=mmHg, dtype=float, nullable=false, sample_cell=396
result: 36
